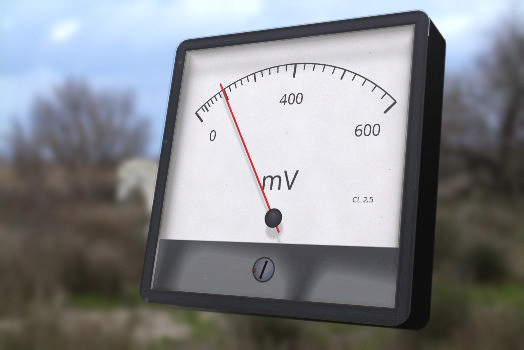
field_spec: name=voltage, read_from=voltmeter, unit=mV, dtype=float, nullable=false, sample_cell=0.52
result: 200
